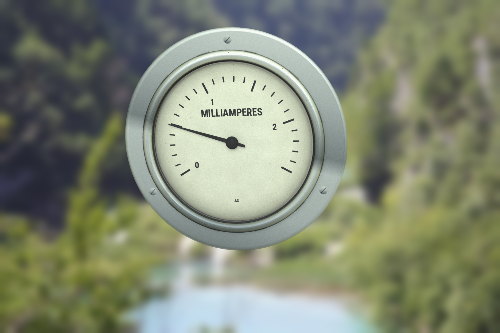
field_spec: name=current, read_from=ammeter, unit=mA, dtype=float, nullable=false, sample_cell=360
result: 0.5
